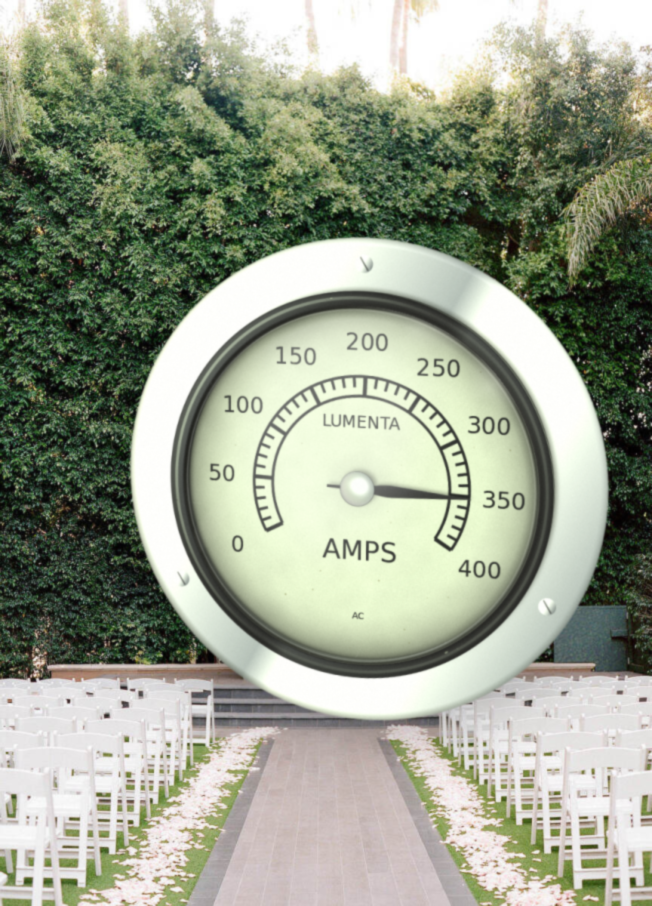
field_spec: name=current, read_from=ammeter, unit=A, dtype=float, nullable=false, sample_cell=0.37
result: 350
